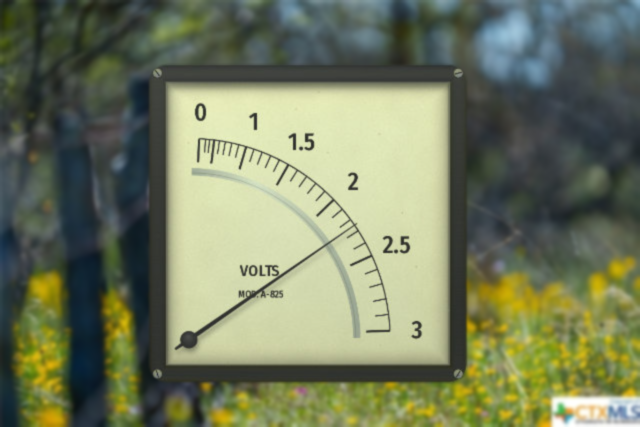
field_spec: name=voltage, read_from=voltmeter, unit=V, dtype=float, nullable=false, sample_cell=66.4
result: 2.25
